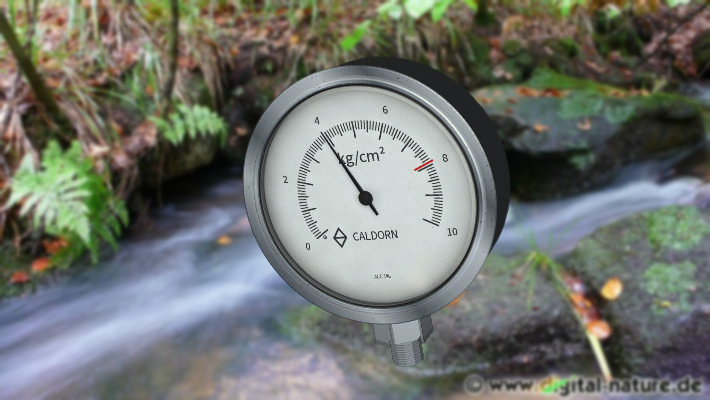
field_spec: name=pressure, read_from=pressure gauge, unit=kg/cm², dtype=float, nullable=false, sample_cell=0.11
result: 4
